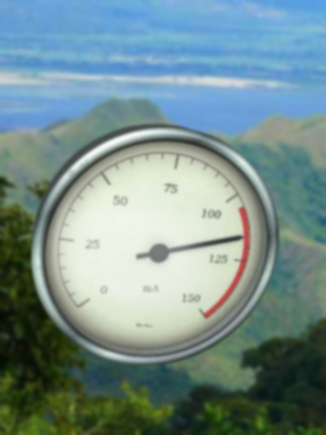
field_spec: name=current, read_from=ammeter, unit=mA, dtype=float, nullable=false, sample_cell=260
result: 115
